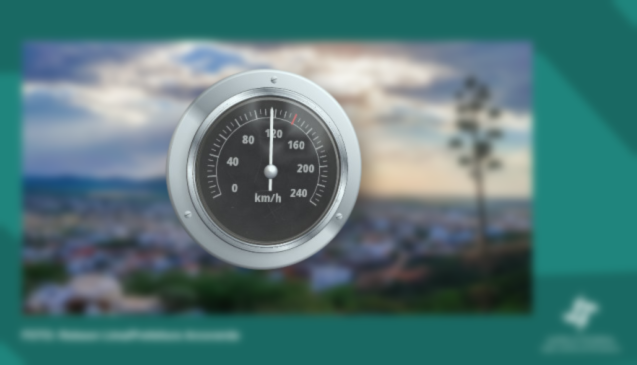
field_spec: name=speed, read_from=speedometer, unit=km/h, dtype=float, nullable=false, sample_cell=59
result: 115
